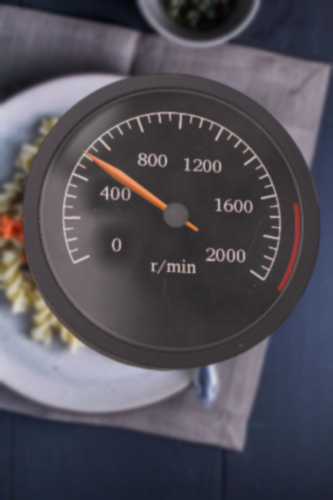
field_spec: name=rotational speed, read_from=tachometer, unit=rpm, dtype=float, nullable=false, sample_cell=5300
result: 500
